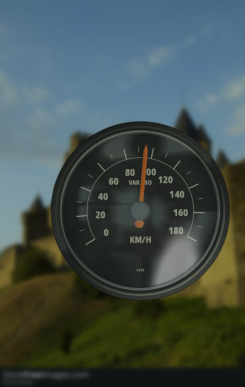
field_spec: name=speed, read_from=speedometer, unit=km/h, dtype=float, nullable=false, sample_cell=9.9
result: 95
